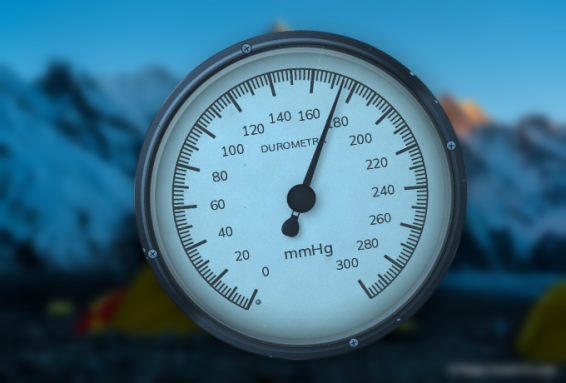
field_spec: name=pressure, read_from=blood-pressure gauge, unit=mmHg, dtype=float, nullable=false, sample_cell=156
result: 174
